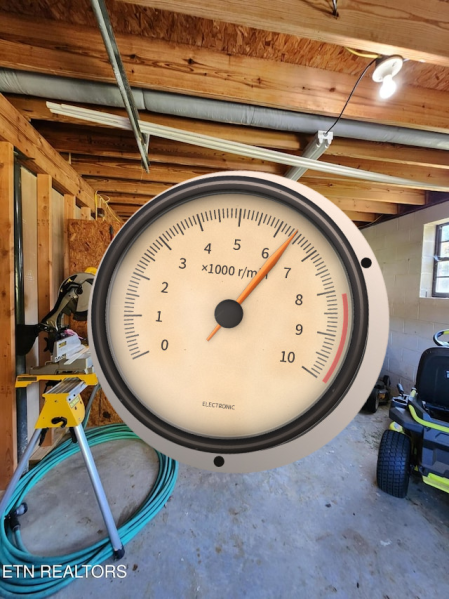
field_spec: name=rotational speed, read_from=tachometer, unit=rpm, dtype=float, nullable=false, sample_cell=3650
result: 6400
